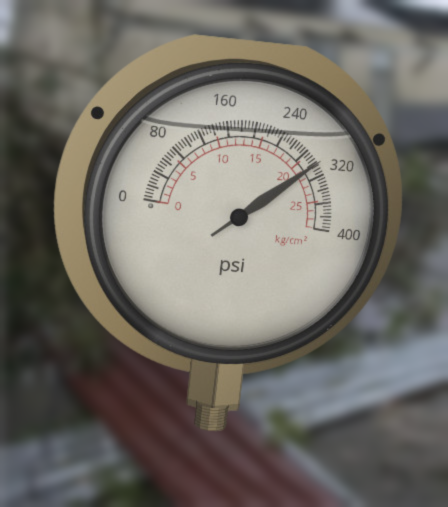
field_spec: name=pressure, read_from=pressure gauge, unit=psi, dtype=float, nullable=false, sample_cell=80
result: 300
